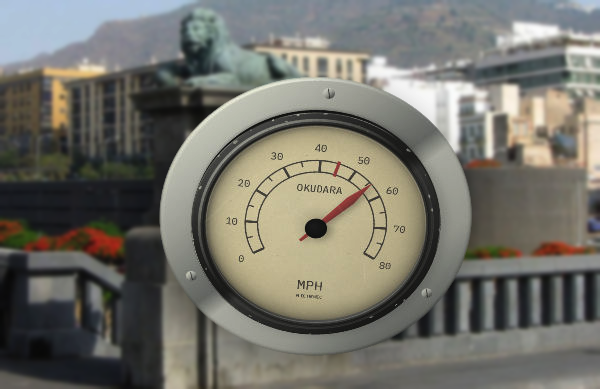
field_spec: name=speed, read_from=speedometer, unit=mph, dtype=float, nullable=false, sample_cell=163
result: 55
